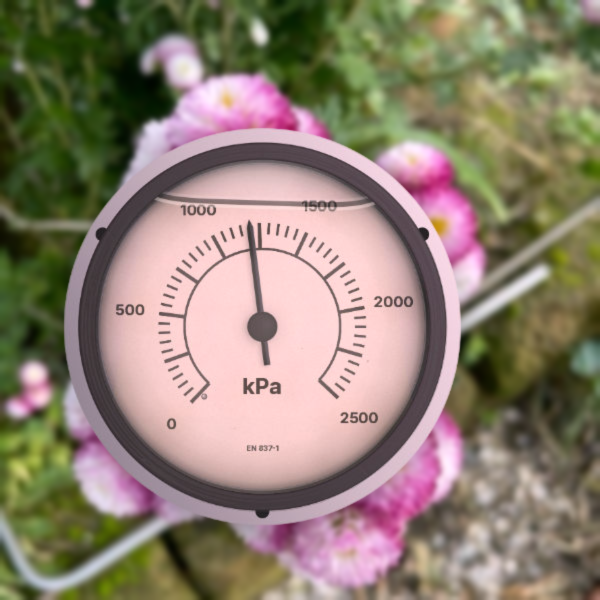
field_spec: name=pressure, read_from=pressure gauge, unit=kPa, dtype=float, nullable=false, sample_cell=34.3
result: 1200
